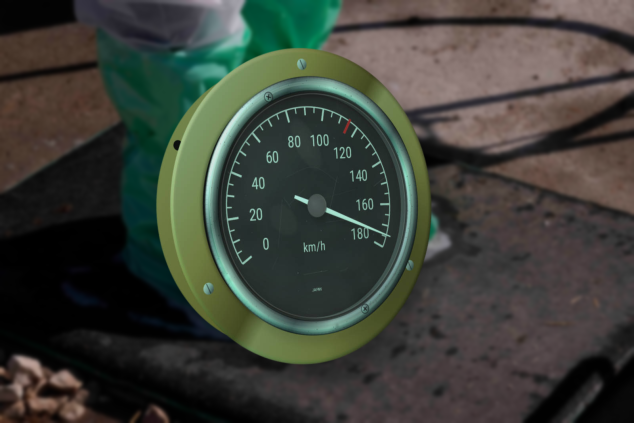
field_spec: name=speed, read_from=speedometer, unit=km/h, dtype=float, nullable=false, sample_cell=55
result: 175
